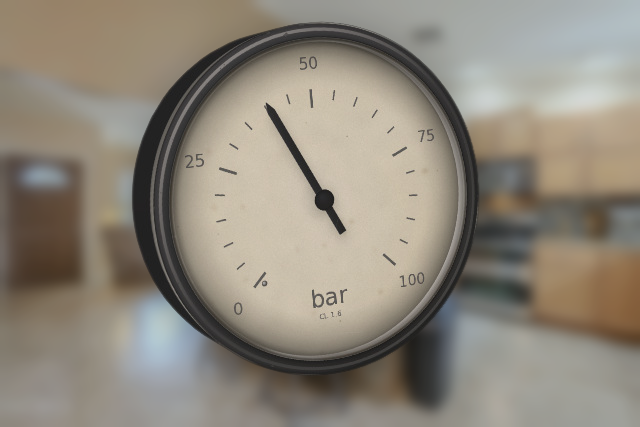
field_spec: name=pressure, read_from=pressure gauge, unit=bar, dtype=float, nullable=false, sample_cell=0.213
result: 40
